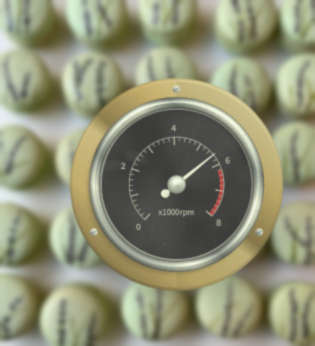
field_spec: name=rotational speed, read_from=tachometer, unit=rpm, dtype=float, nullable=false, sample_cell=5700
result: 5600
